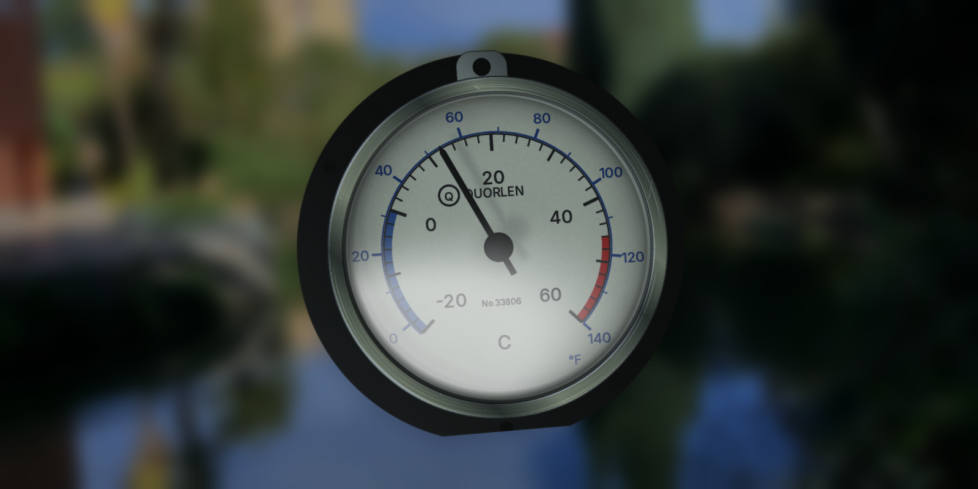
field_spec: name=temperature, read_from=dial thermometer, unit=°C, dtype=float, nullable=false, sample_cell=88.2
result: 12
